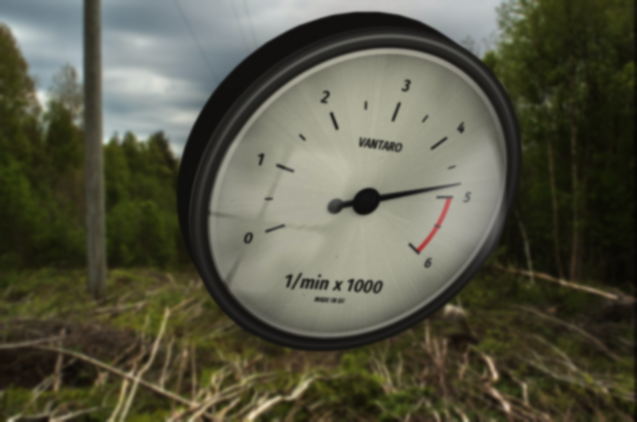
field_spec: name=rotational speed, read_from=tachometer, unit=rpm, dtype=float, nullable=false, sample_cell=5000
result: 4750
